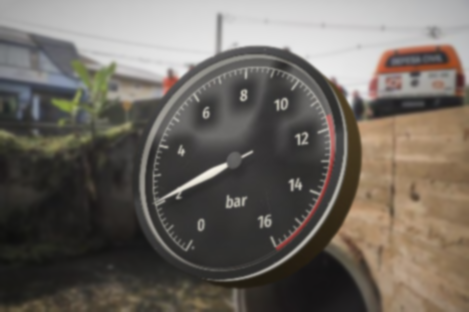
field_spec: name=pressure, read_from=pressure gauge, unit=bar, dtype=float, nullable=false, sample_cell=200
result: 2
